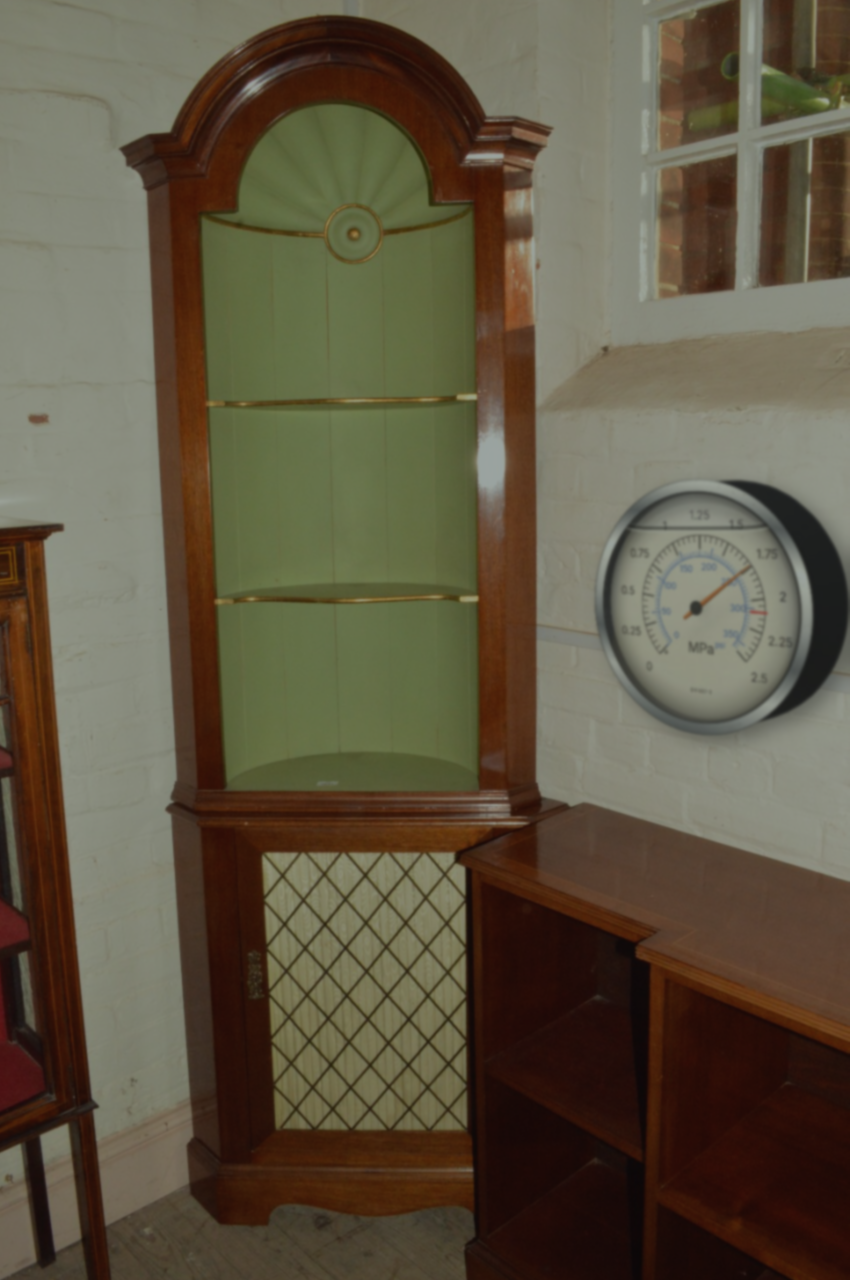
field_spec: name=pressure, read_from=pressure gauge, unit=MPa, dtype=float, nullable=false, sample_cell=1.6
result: 1.75
